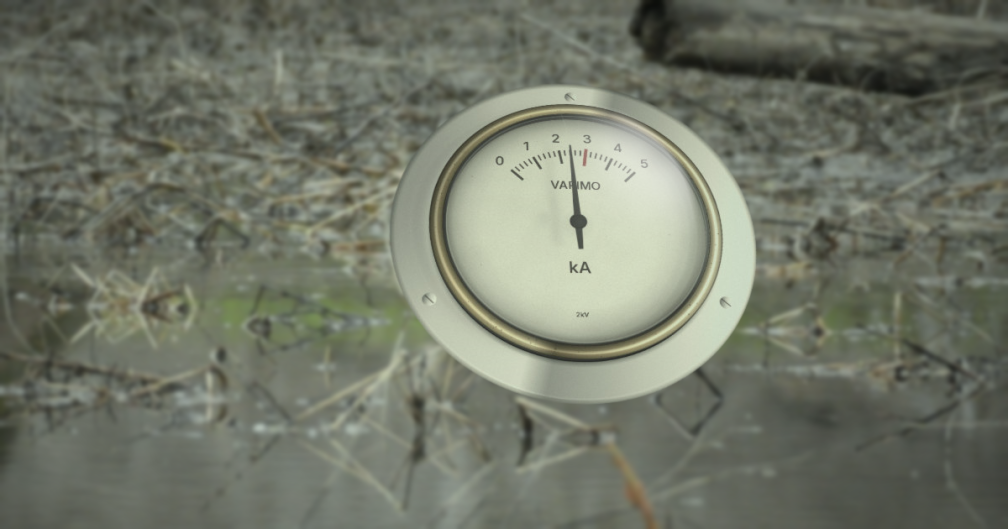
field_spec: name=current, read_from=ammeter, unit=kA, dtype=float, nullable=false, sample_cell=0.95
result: 2.4
